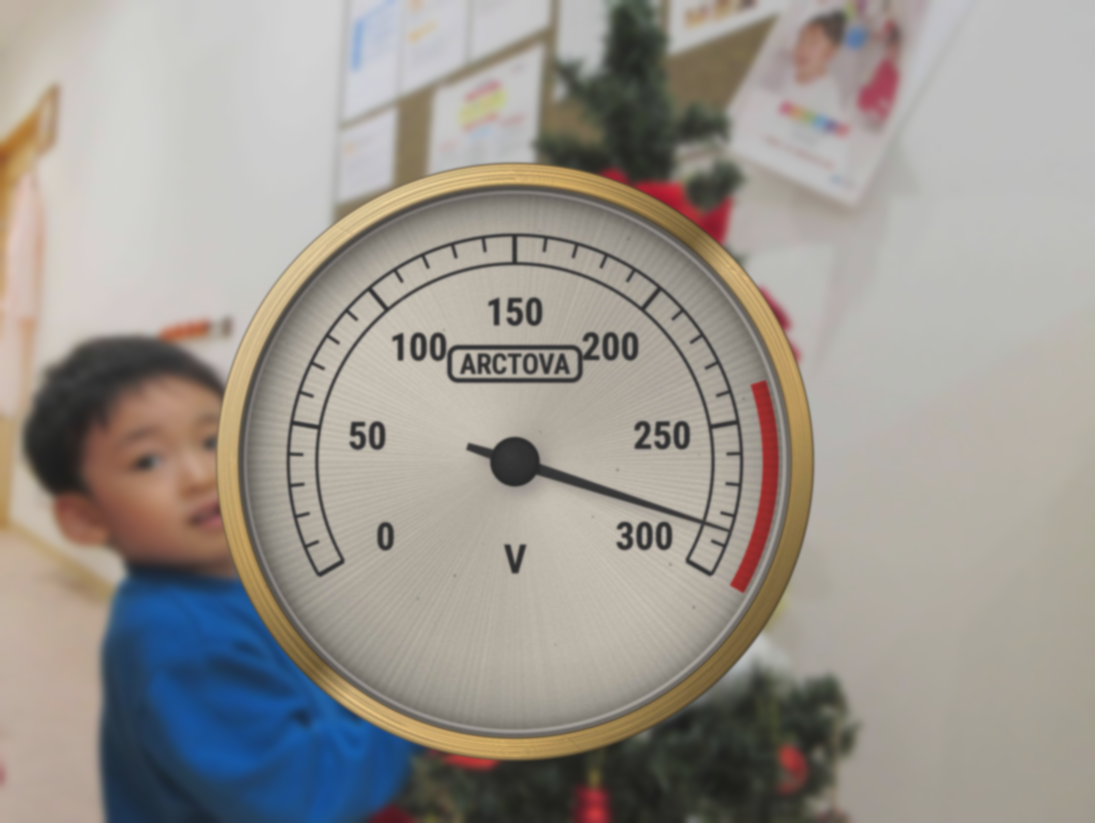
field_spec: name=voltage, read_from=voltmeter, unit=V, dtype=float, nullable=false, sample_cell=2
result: 285
